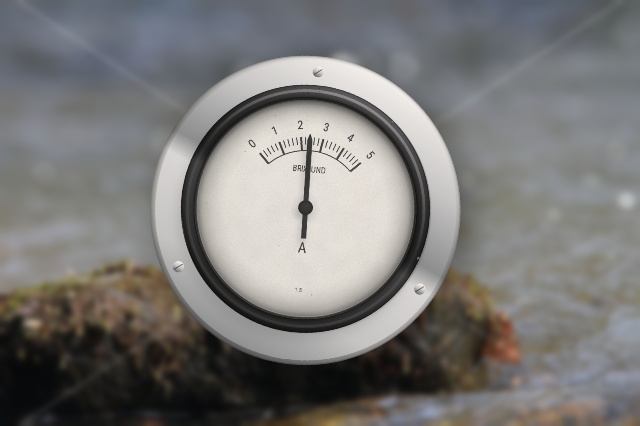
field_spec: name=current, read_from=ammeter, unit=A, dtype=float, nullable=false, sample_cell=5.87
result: 2.4
